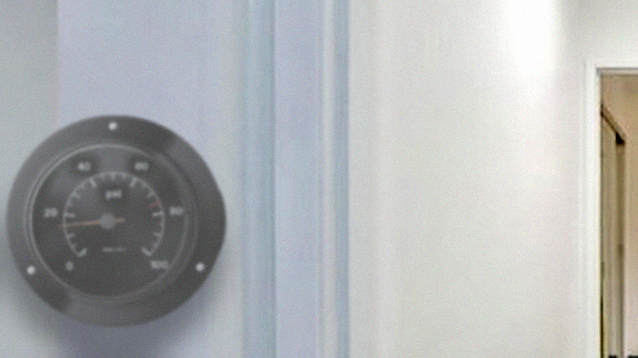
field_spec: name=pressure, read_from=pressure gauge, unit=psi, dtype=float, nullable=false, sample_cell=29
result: 15
